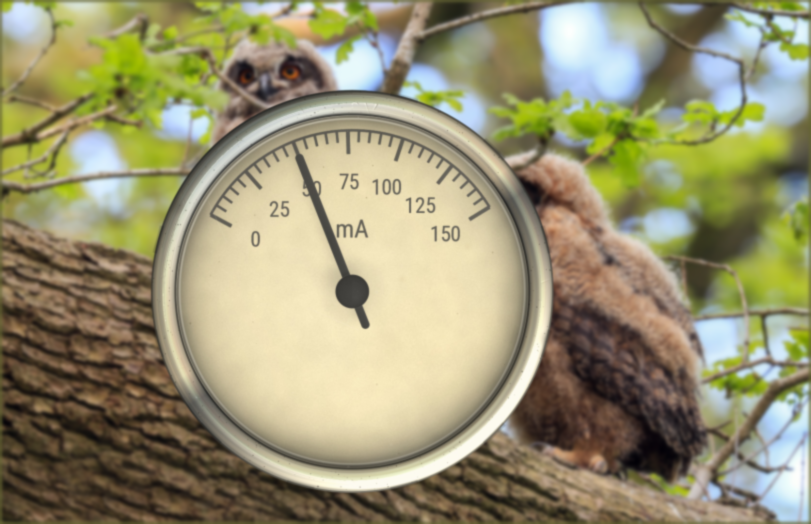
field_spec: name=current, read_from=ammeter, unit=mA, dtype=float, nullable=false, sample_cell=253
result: 50
